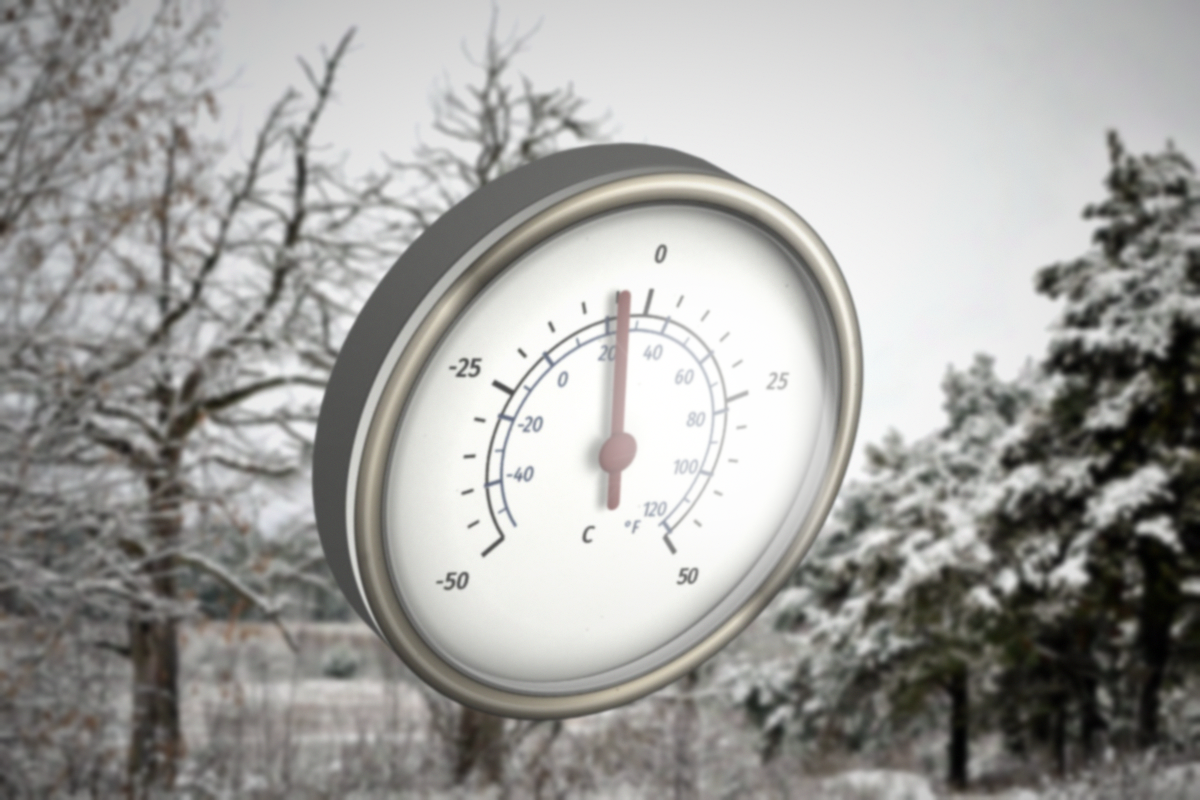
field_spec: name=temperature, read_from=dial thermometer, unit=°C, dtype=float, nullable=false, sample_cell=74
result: -5
